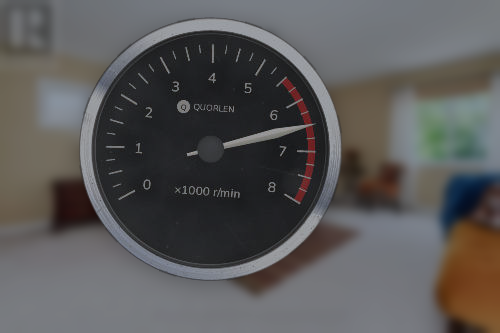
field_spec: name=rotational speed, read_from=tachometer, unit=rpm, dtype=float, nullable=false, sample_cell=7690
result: 6500
